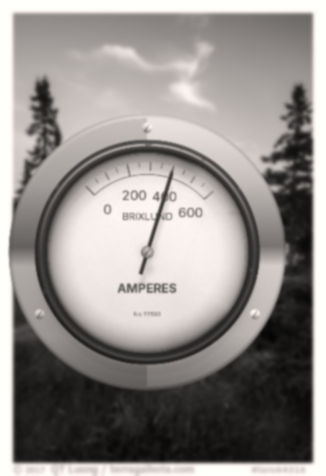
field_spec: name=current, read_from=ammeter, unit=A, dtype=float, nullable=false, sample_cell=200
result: 400
